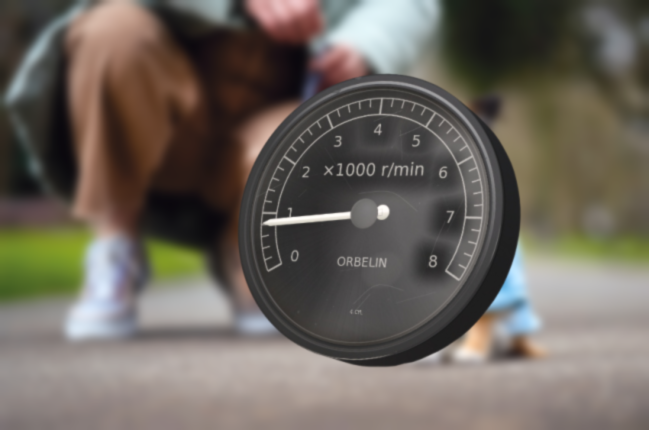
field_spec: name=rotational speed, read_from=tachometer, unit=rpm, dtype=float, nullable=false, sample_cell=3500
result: 800
